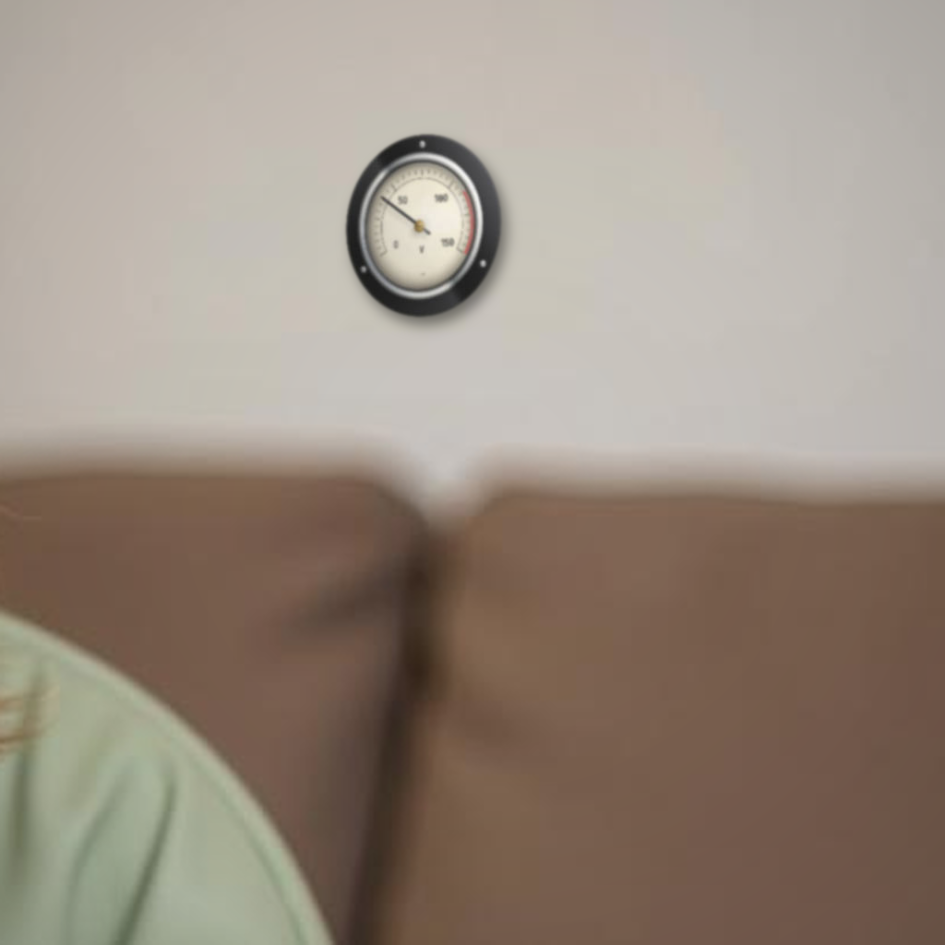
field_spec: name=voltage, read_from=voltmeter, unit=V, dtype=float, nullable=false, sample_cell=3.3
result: 40
